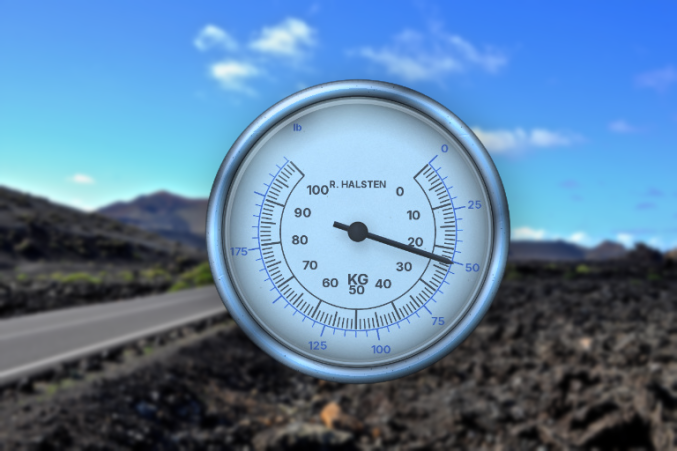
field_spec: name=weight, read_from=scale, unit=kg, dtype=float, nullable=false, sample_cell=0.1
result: 23
